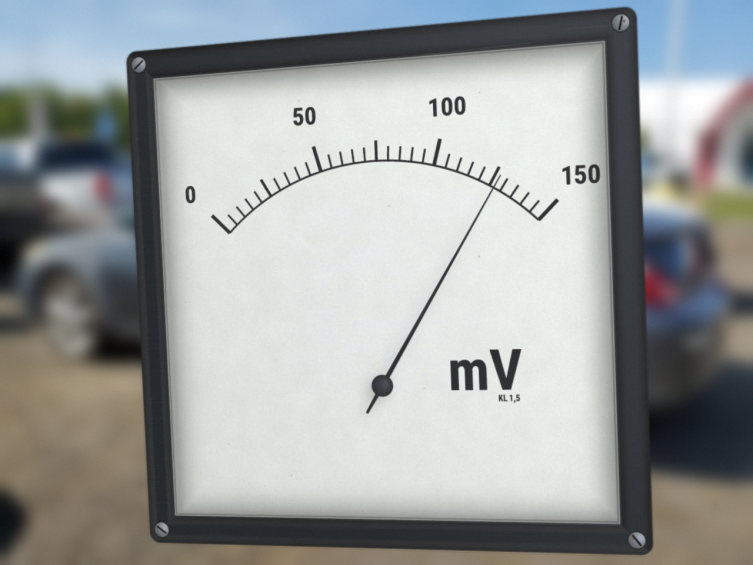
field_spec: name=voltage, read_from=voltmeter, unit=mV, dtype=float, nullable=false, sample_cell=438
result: 127.5
